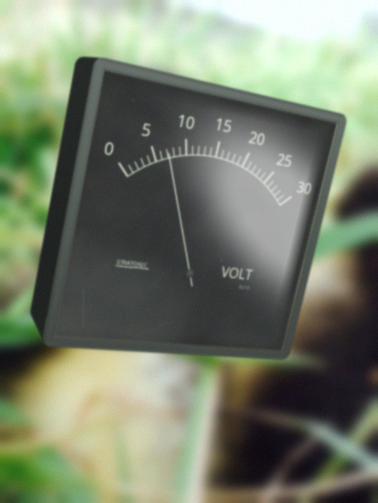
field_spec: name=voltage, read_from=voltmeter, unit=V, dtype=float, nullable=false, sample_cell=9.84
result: 7
